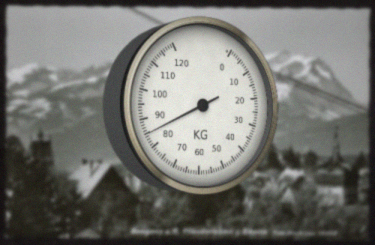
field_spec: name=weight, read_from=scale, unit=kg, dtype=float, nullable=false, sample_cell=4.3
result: 85
